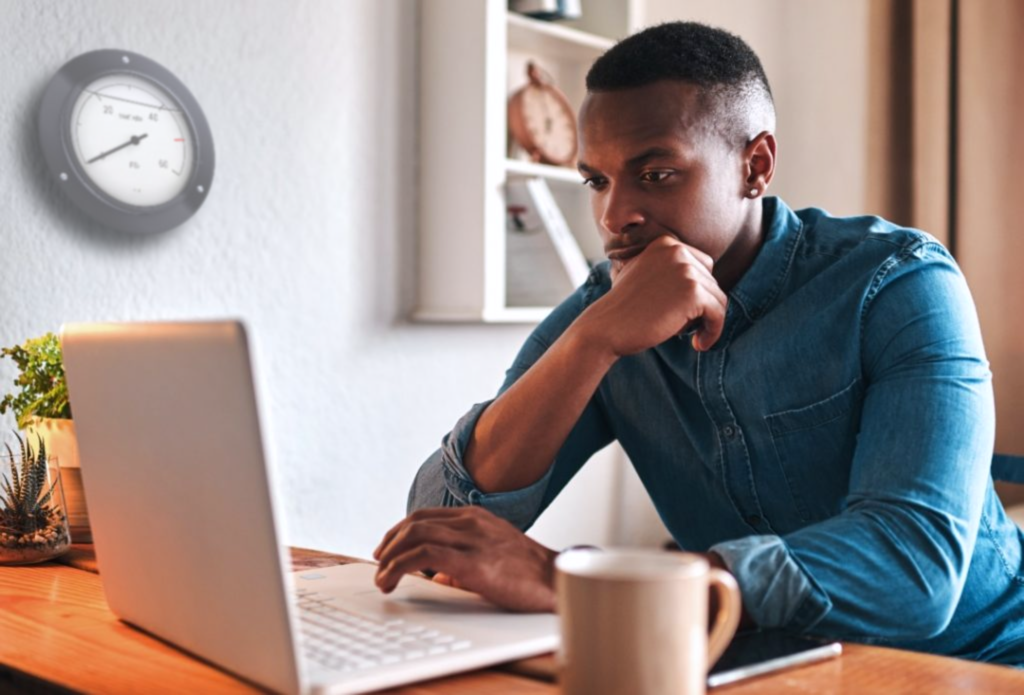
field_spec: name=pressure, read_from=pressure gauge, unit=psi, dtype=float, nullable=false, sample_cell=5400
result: 0
